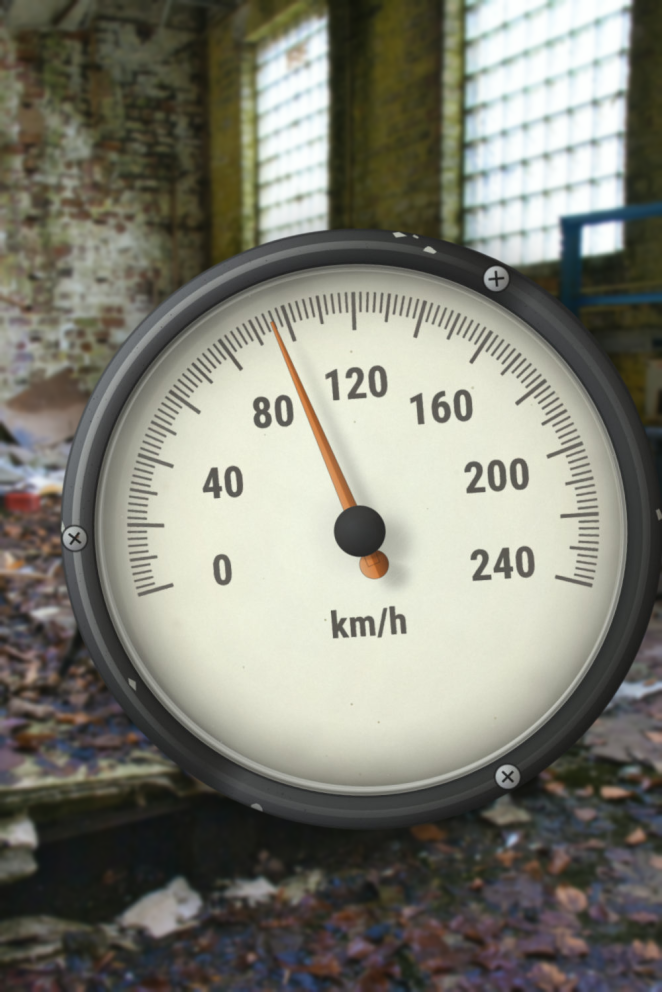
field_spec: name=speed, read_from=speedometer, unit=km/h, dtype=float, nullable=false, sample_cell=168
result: 96
